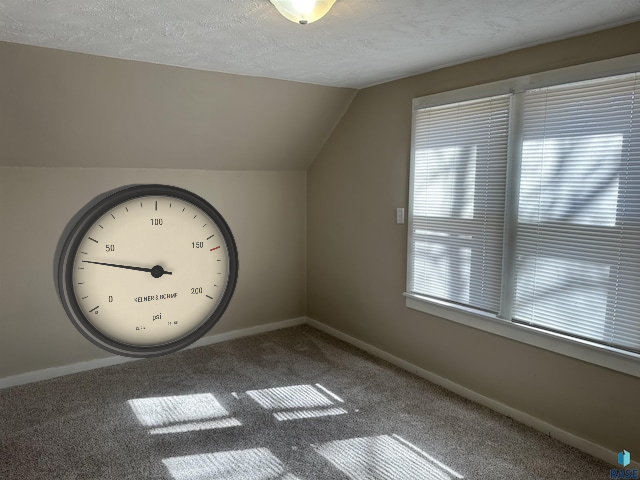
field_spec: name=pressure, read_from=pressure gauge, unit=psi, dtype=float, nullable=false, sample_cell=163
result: 35
